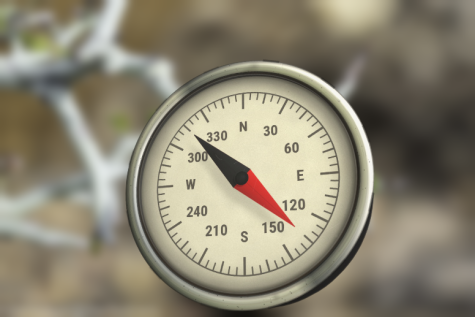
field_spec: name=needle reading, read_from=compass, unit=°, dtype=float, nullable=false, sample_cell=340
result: 135
